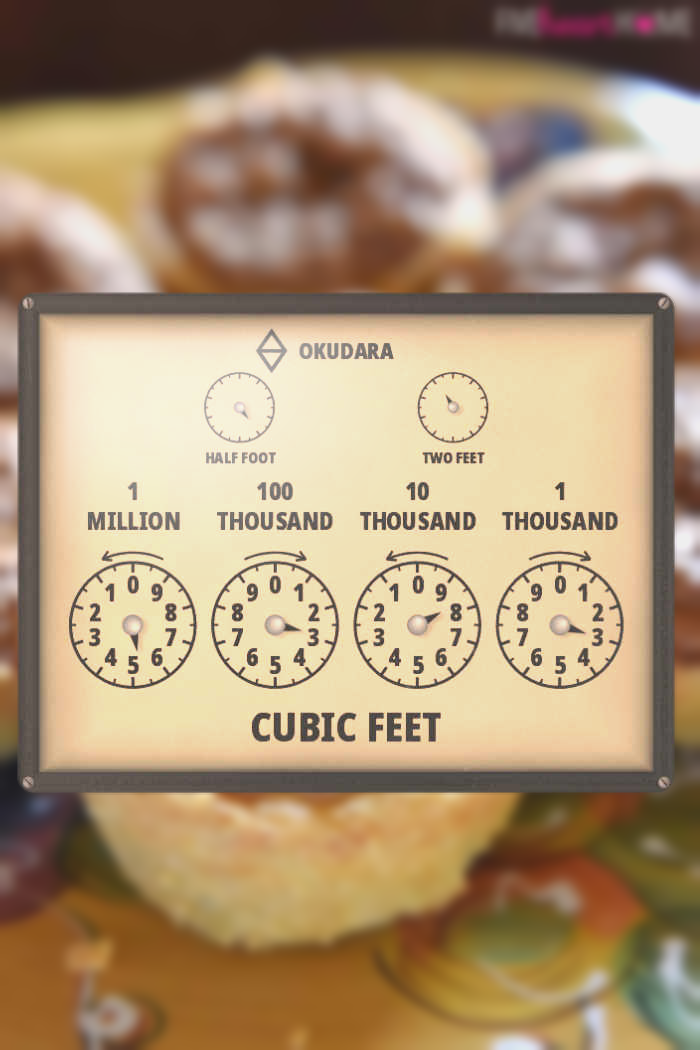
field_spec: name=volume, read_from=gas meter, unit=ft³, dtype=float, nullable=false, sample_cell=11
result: 528300
